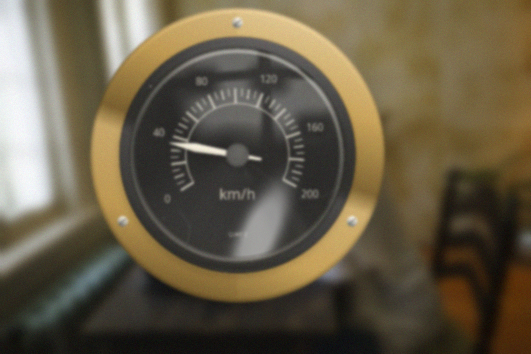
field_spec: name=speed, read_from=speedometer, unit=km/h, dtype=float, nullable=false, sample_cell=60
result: 35
